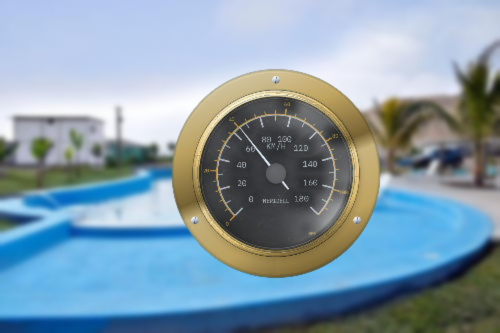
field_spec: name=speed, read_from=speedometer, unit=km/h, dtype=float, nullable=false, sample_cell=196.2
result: 65
